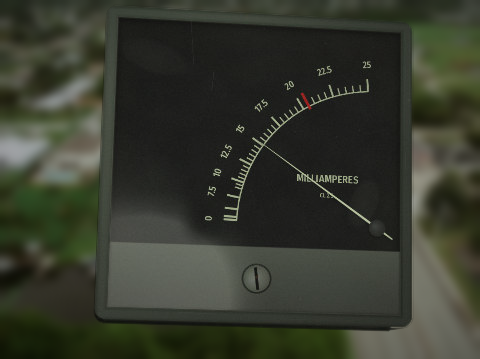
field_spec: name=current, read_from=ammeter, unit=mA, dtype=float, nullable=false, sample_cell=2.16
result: 15
